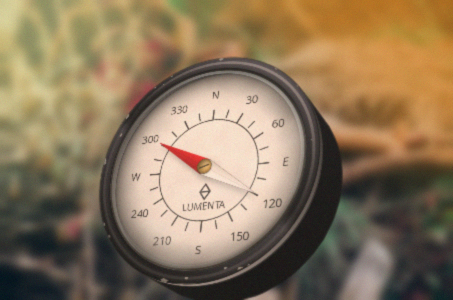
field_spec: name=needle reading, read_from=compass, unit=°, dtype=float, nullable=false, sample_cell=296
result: 300
